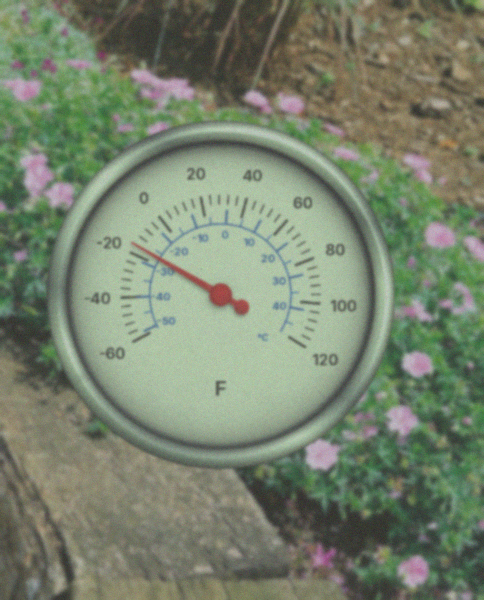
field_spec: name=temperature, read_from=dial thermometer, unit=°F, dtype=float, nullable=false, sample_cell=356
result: -16
